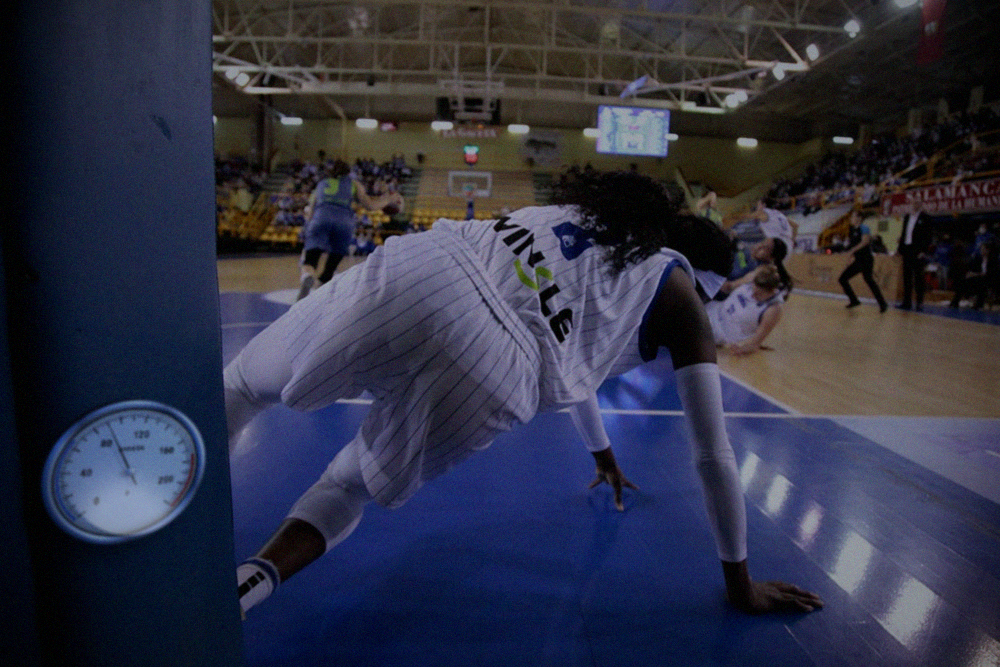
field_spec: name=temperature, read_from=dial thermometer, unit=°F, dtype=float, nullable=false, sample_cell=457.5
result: 90
